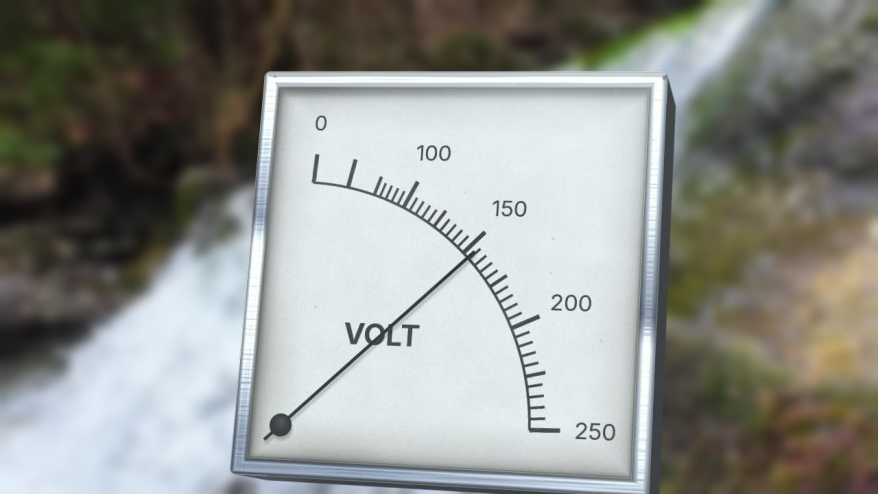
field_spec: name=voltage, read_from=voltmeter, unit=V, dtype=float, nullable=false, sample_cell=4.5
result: 155
